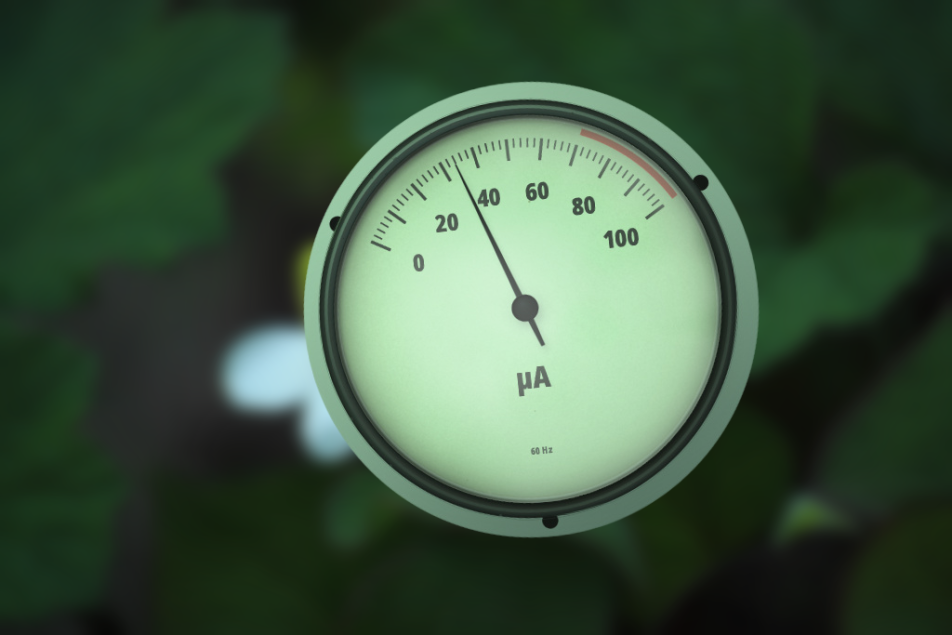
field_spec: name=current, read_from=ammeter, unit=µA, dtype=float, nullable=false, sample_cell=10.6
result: 34
